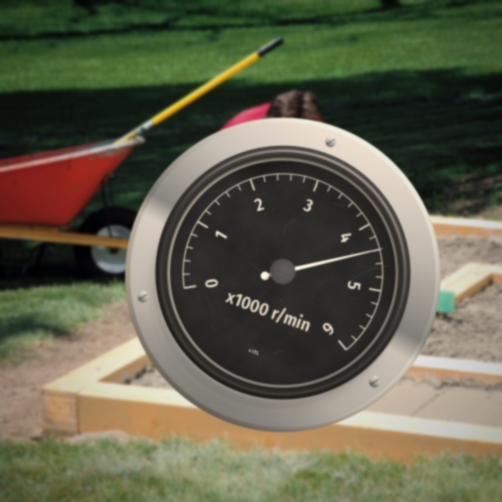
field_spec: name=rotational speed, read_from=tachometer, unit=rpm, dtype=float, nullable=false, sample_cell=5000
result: 4400
